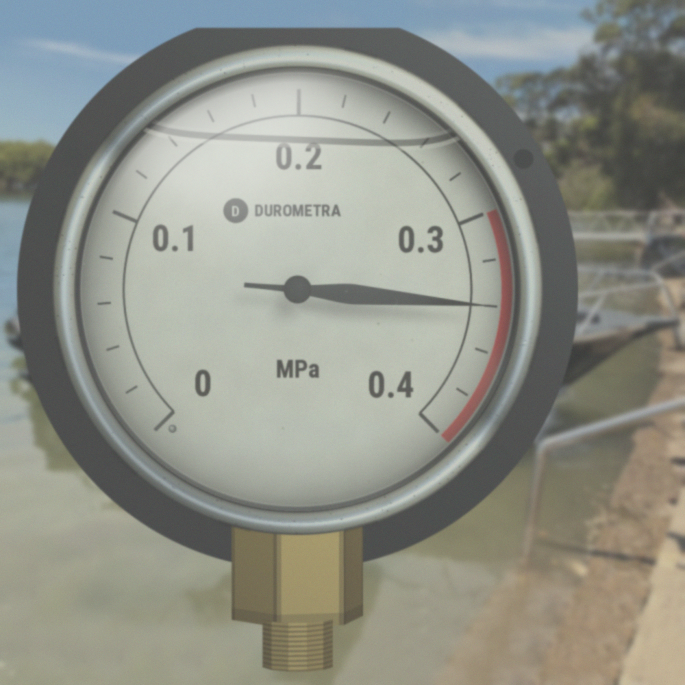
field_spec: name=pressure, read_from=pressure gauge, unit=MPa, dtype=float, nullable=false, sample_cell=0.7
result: 0.34
